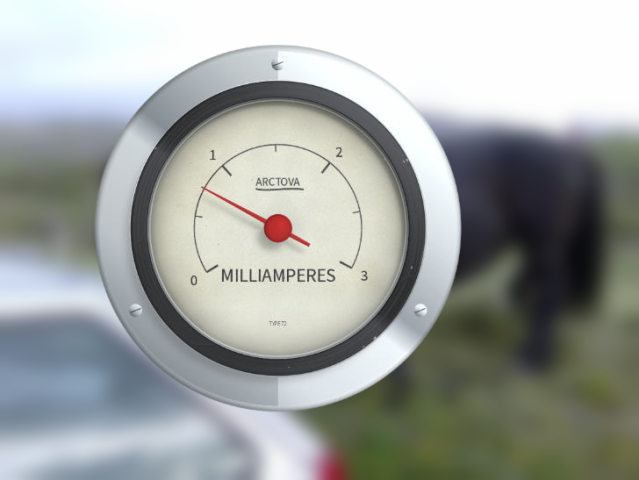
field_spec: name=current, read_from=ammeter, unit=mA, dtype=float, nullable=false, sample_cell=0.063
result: 0.75
